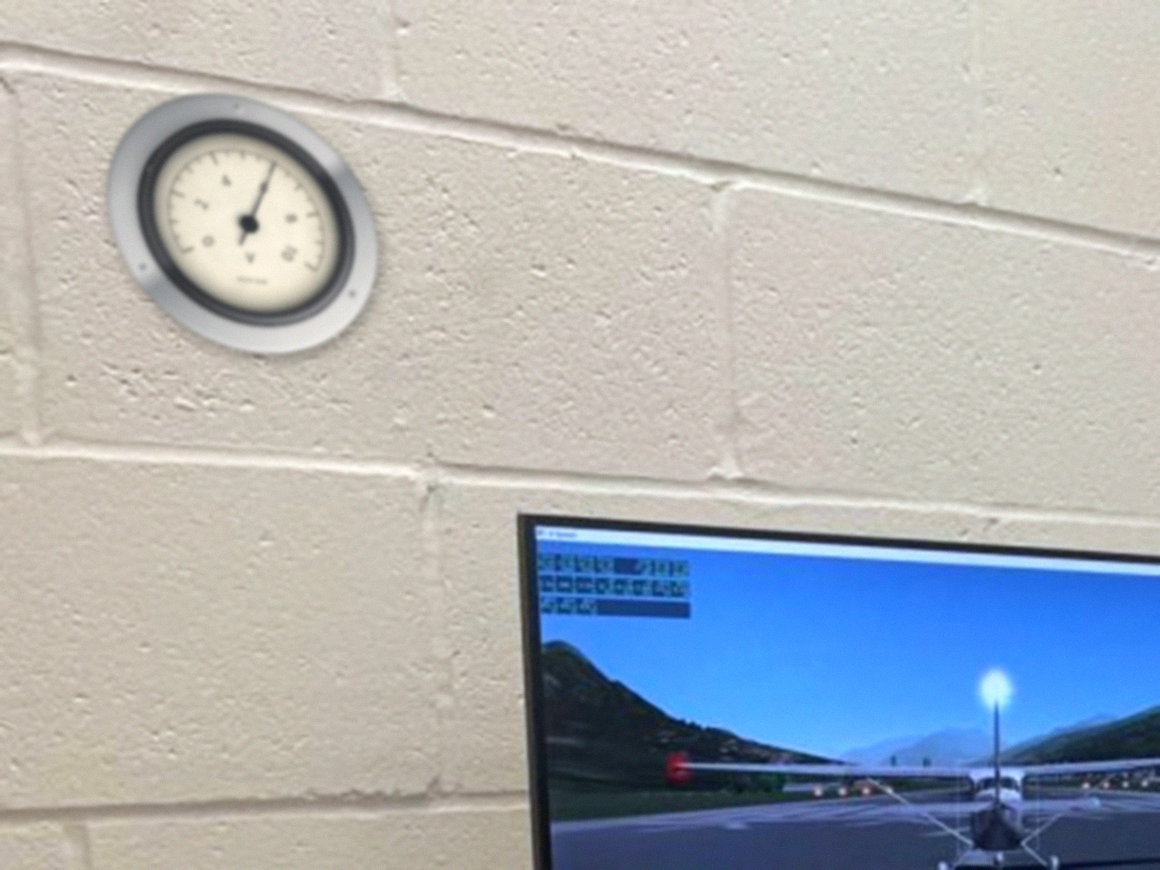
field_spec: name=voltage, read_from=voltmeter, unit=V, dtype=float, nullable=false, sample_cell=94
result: 6
